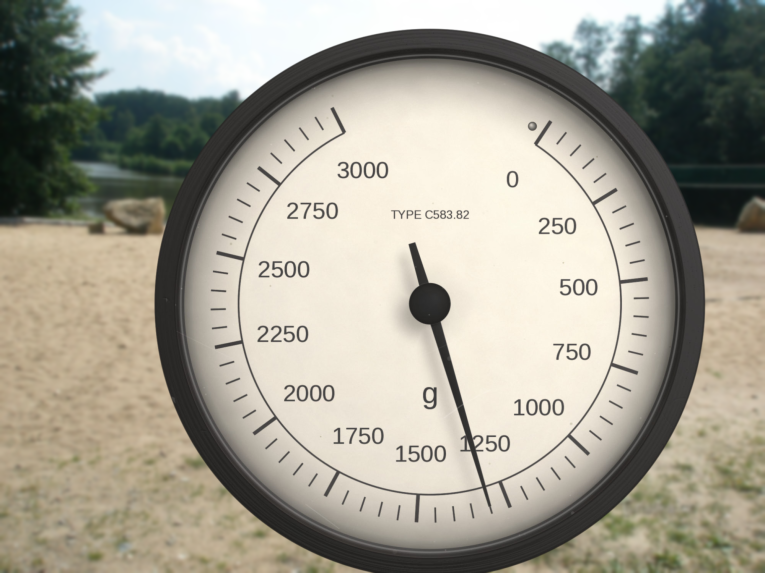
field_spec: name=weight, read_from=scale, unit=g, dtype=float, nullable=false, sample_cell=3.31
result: 1300
